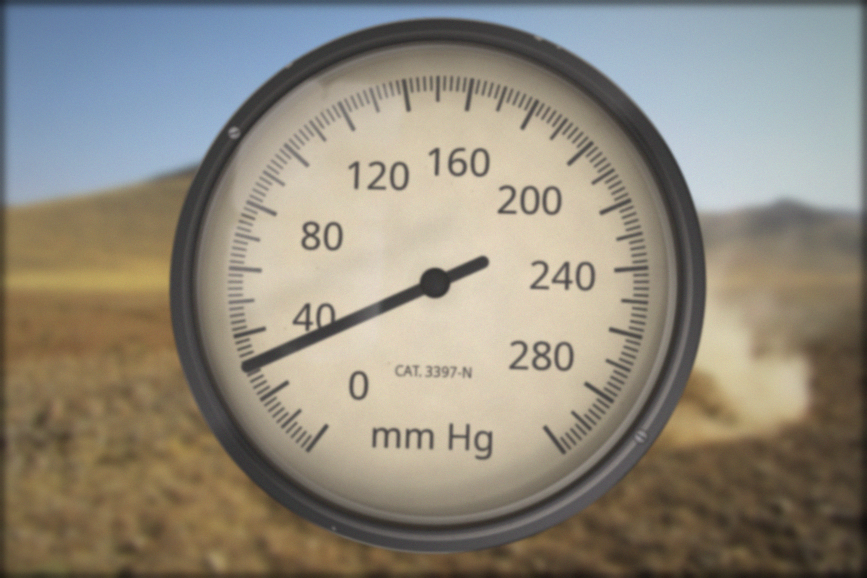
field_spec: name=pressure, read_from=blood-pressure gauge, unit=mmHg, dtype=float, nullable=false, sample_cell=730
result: 30
